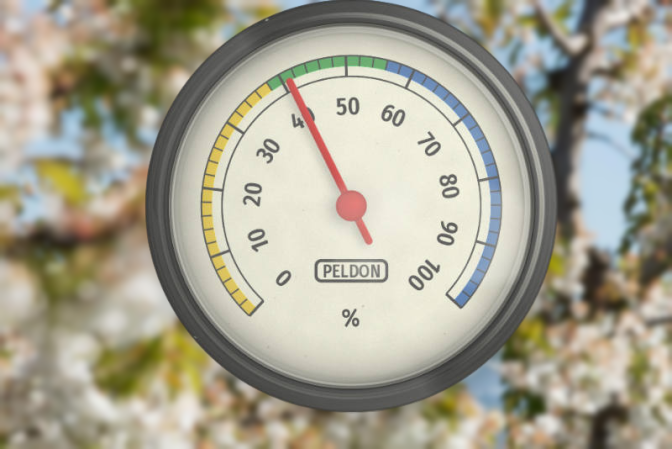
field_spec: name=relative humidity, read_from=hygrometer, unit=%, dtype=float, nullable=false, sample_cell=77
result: 41
